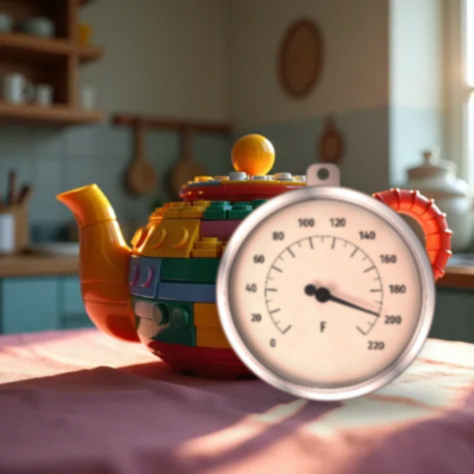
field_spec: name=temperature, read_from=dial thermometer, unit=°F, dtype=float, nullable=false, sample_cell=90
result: 200
